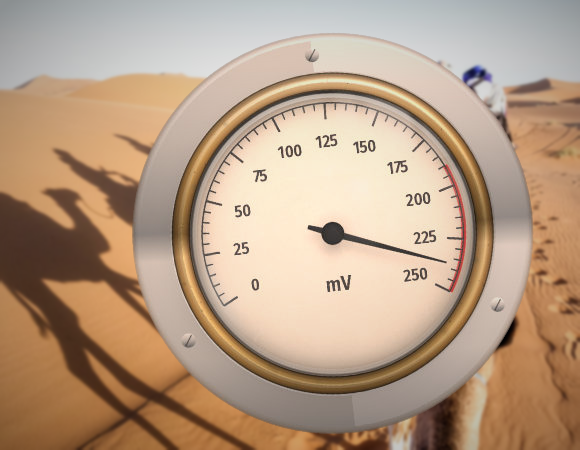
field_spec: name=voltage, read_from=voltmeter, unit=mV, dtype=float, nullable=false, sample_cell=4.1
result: 237.5
